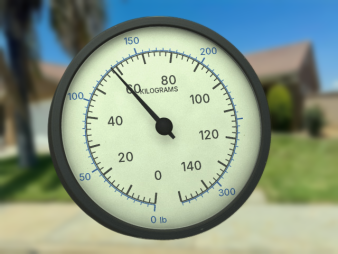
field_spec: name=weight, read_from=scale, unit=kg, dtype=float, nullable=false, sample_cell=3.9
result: 58
